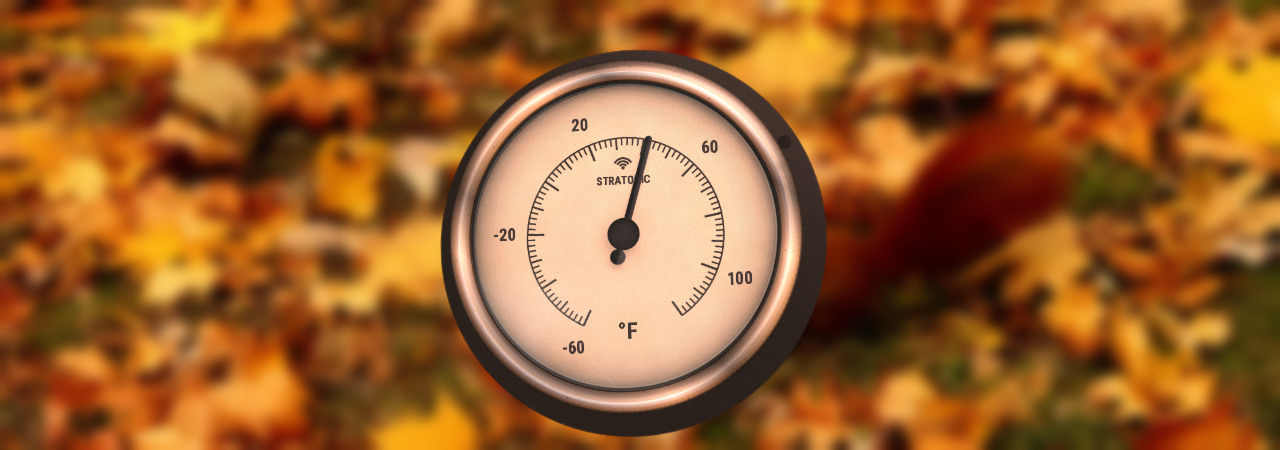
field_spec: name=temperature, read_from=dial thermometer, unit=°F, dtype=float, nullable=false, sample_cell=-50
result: 42
